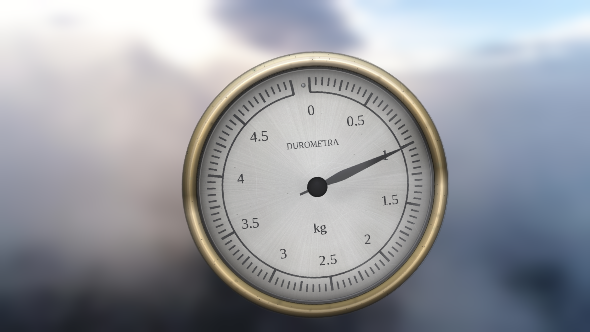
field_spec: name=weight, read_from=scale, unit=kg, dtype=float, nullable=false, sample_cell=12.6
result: 1
